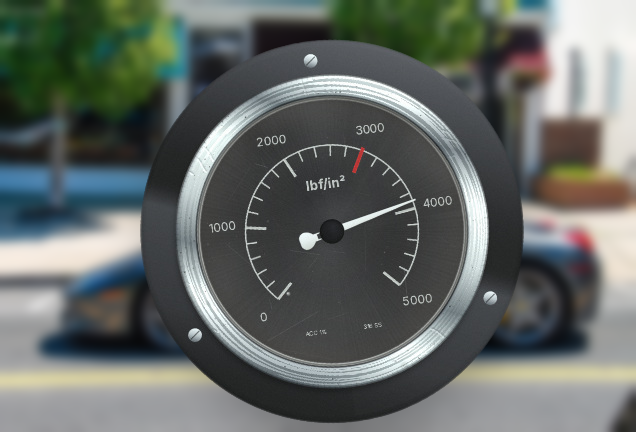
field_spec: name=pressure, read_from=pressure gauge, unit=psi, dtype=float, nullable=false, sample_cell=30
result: 3900
